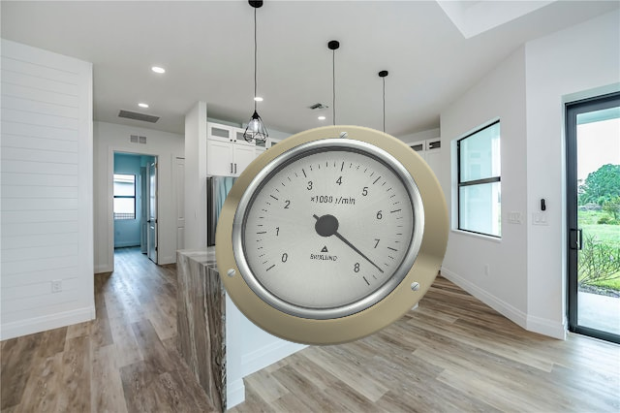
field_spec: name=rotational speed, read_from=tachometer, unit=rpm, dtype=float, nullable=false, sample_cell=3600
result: 7600
